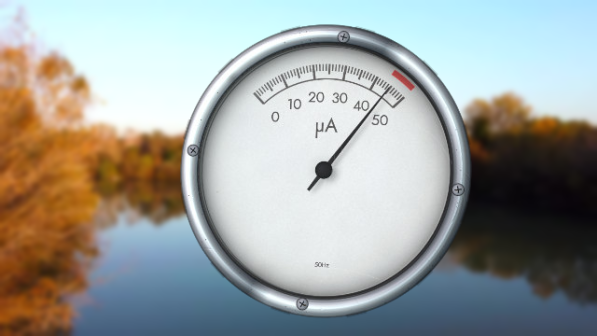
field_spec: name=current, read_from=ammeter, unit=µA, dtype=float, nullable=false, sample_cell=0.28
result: 45
